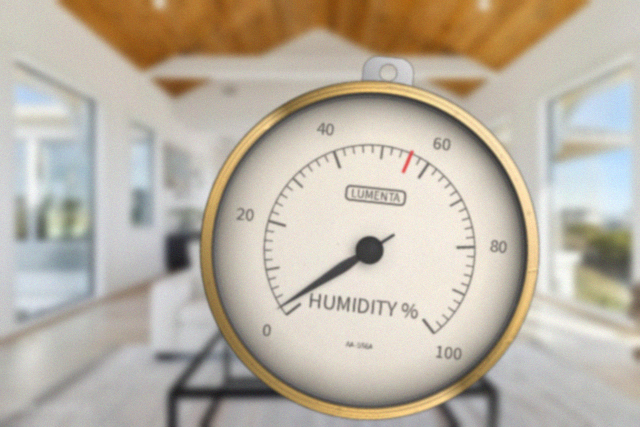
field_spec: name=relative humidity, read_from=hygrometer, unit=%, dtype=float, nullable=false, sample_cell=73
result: 2
